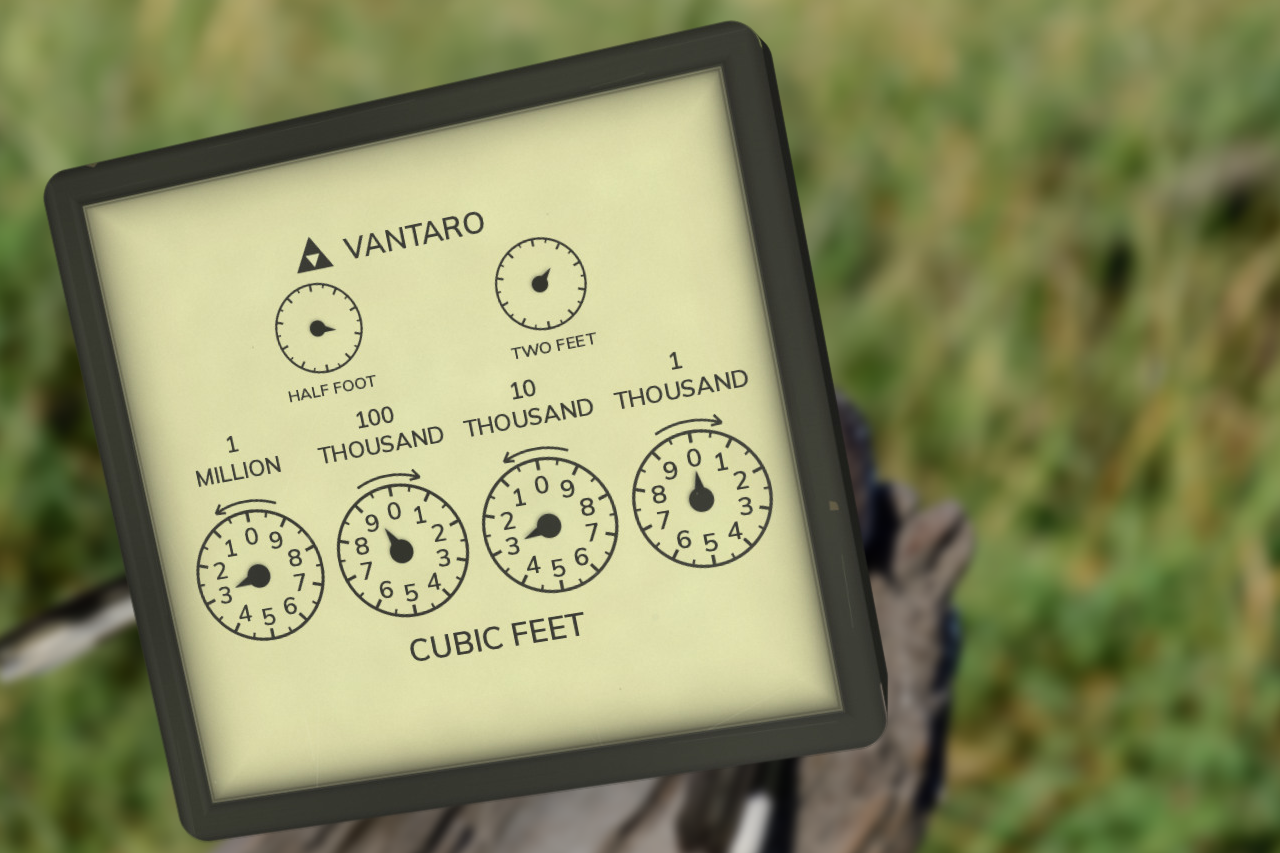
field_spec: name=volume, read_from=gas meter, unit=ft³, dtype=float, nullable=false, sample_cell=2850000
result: 293000
